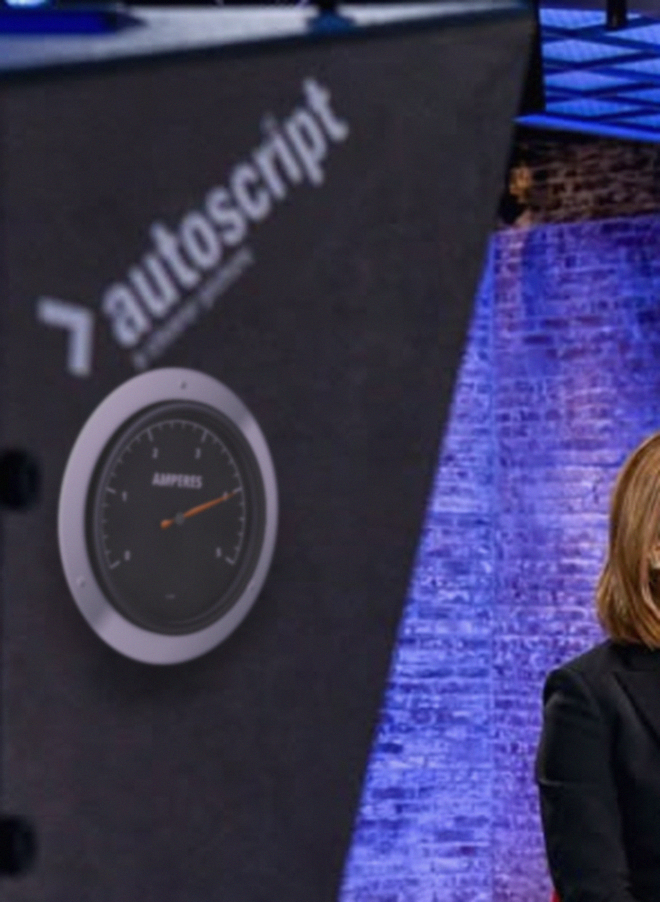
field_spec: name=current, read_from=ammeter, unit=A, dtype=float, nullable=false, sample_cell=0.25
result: 4
